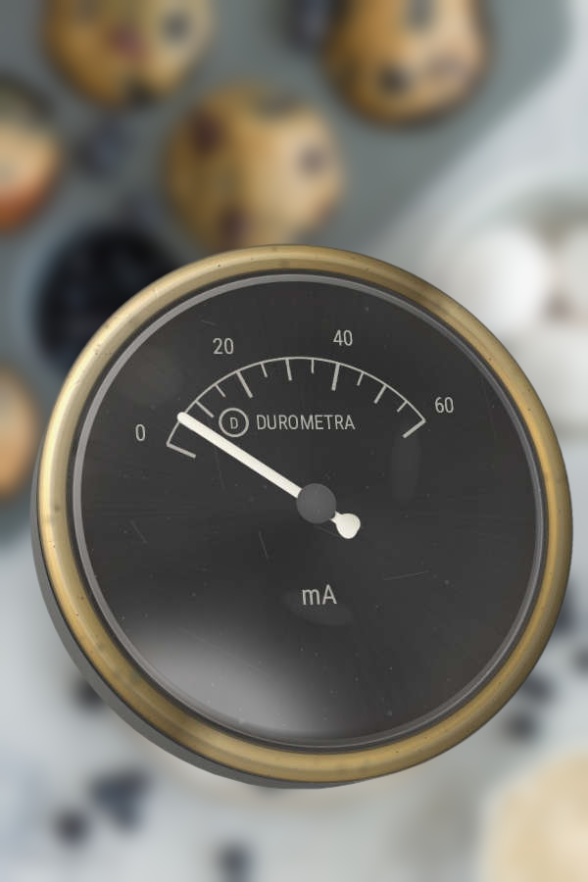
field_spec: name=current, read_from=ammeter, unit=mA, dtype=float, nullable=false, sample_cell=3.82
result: 5
